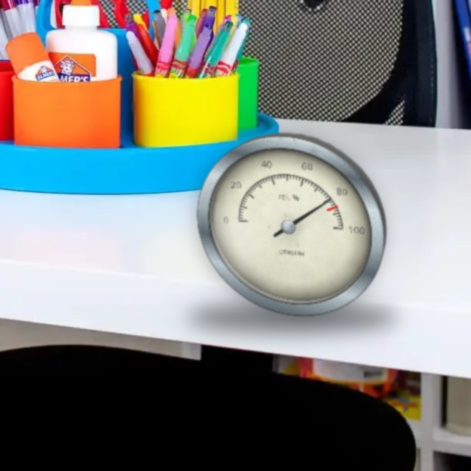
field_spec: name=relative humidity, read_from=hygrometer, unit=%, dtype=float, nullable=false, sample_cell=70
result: 80
